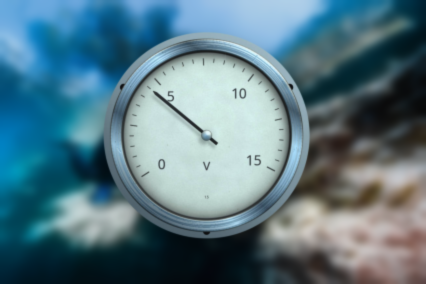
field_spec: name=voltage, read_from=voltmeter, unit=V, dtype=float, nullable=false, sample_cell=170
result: 4.5
